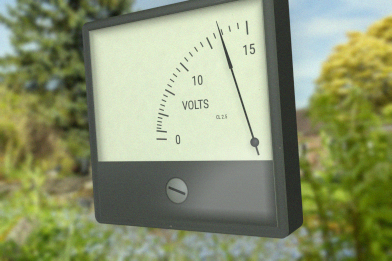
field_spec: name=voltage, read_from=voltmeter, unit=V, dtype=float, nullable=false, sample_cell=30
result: 13.5
